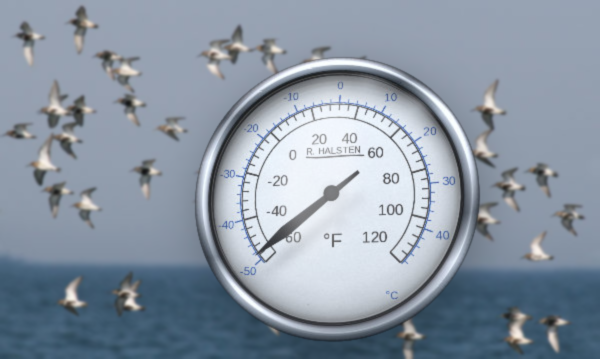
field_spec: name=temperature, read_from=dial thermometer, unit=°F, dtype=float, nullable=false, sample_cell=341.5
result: -56
